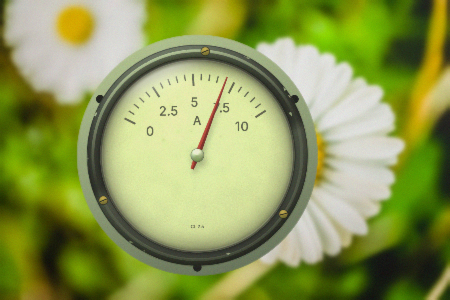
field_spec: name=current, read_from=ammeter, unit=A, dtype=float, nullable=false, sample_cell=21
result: 7
